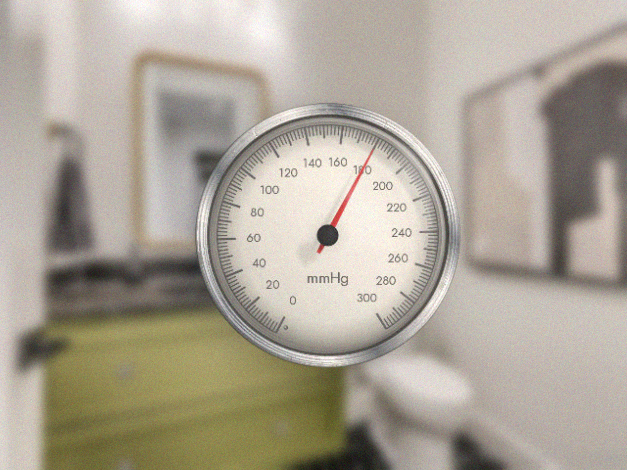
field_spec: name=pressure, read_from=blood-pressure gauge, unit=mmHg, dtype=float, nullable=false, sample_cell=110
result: 180
